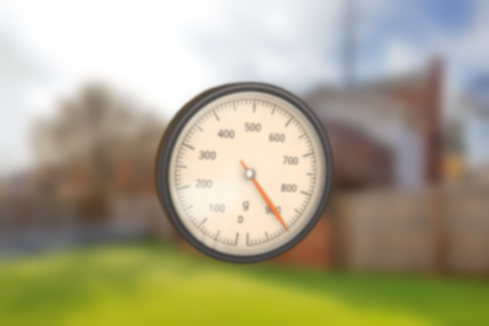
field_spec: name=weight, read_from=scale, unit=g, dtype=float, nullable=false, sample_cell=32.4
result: 900
